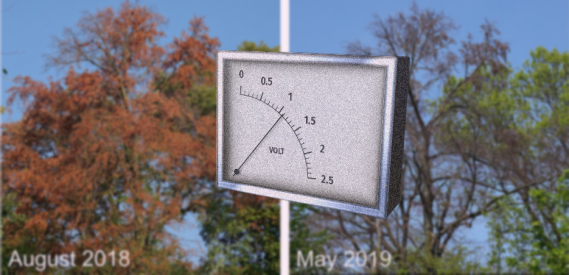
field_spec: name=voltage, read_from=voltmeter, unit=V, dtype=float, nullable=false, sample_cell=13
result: 1.1
